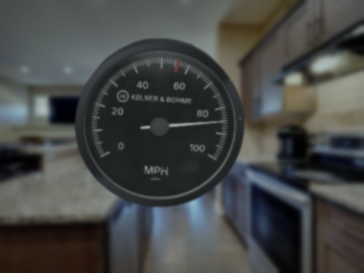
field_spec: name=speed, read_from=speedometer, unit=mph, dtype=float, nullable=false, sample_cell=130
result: 85
